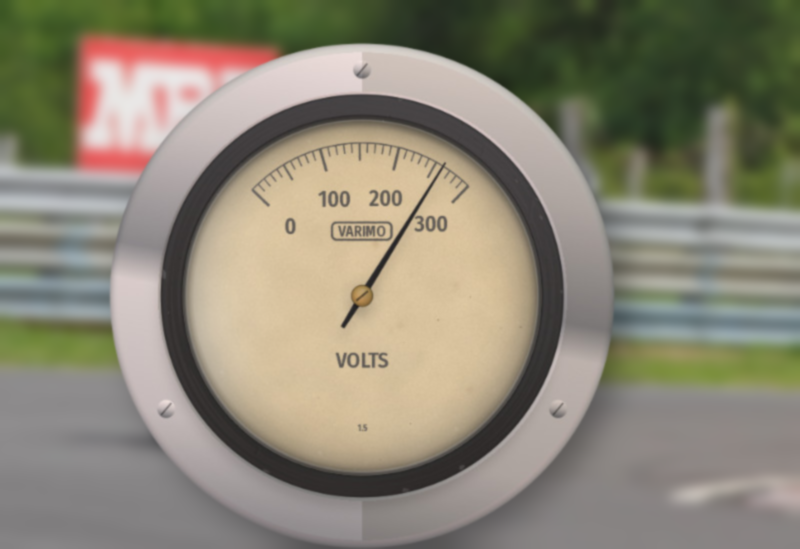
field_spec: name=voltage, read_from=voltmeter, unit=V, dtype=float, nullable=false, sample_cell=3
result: 260
